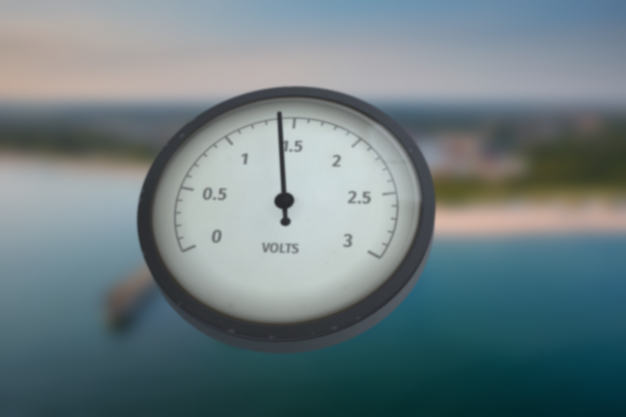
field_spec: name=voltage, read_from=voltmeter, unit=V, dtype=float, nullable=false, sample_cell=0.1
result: 1.4
